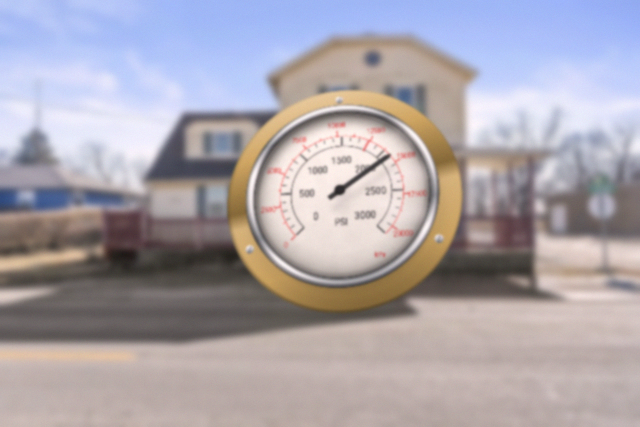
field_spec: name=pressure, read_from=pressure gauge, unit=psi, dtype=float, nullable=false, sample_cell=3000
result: 2100
